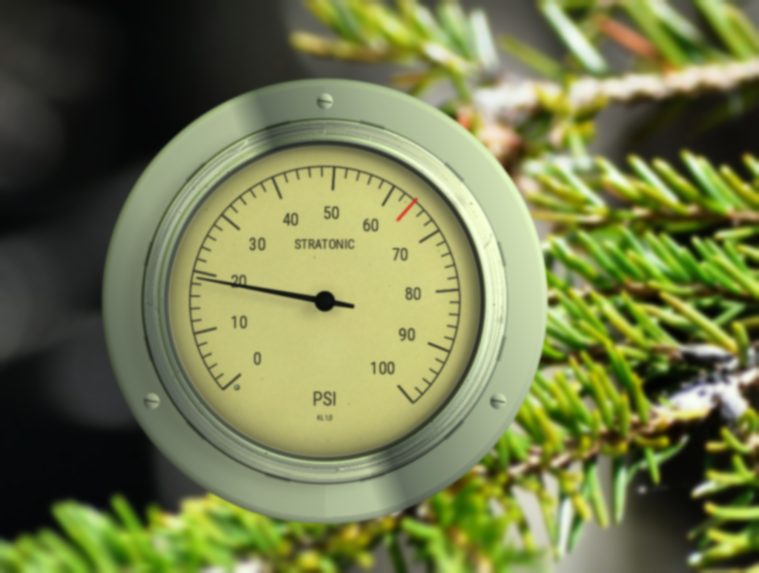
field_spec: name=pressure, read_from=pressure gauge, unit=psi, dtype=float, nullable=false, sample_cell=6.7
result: 19
